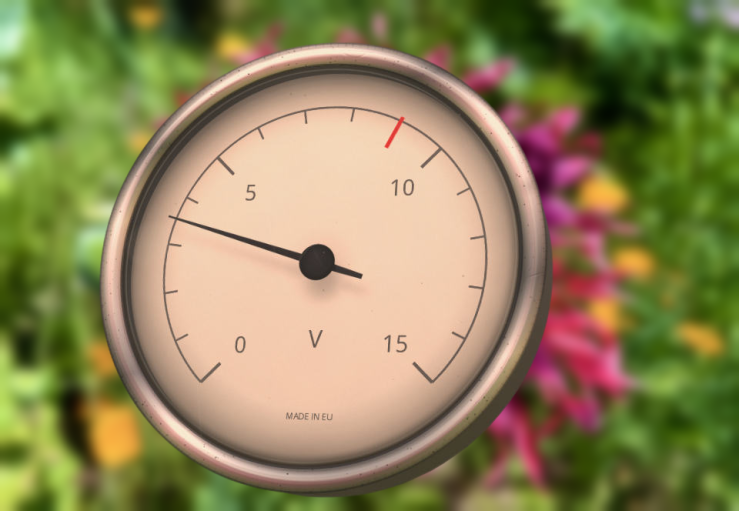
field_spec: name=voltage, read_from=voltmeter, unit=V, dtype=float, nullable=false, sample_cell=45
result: 3.5
